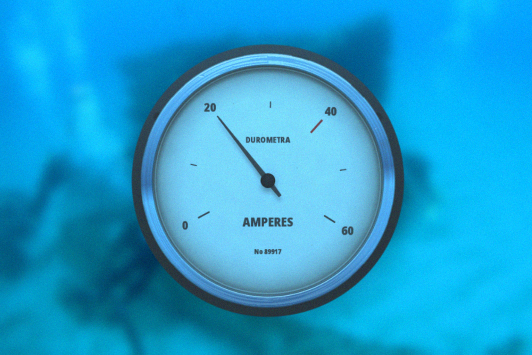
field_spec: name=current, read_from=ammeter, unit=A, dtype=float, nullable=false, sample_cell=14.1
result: 20
